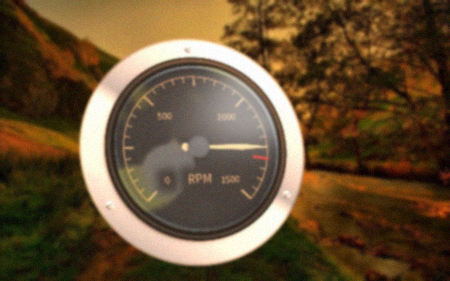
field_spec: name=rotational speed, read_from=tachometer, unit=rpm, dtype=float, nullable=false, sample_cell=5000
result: 1250
